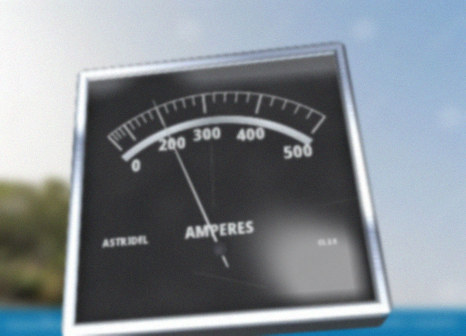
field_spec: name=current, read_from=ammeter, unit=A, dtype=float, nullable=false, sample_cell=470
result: 200
